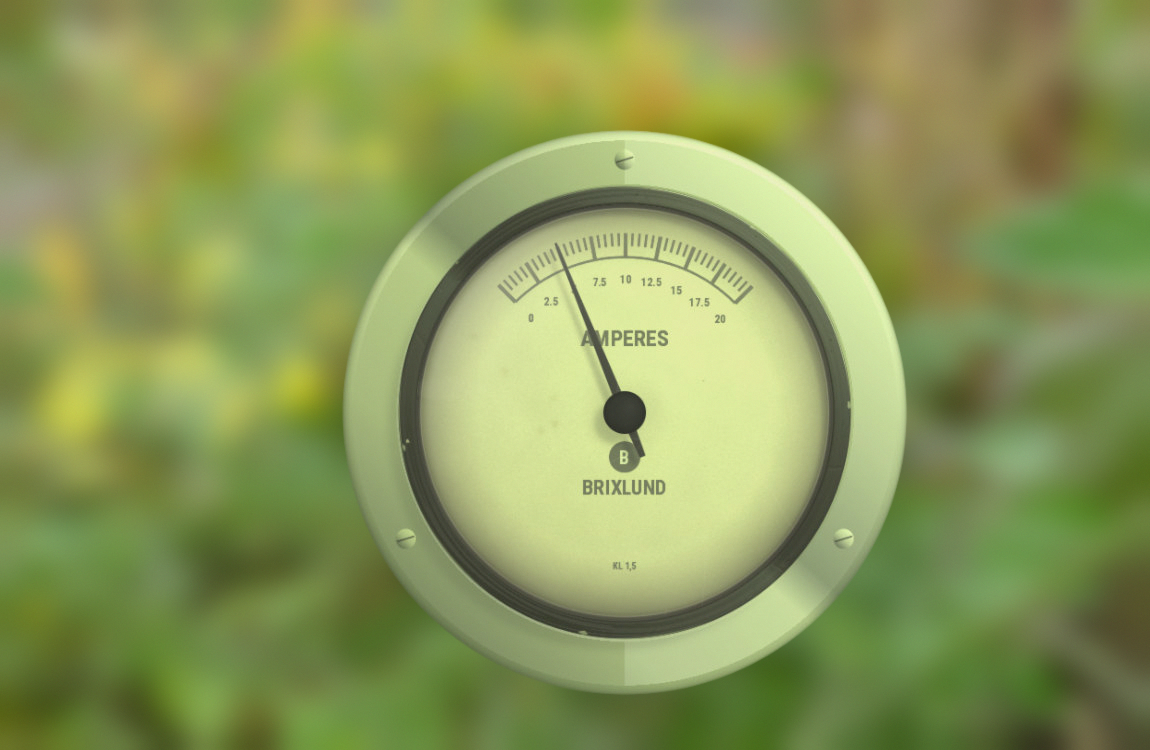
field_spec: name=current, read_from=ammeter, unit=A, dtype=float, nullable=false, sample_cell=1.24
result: 5
